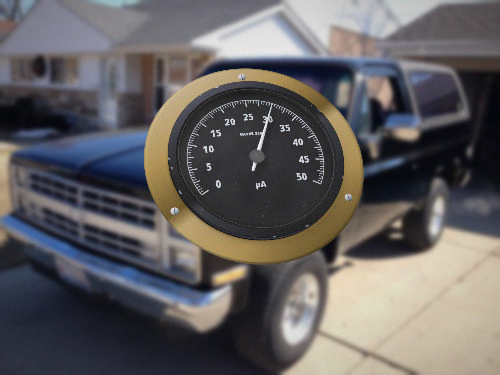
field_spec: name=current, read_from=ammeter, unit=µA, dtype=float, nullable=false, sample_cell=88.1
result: 30
